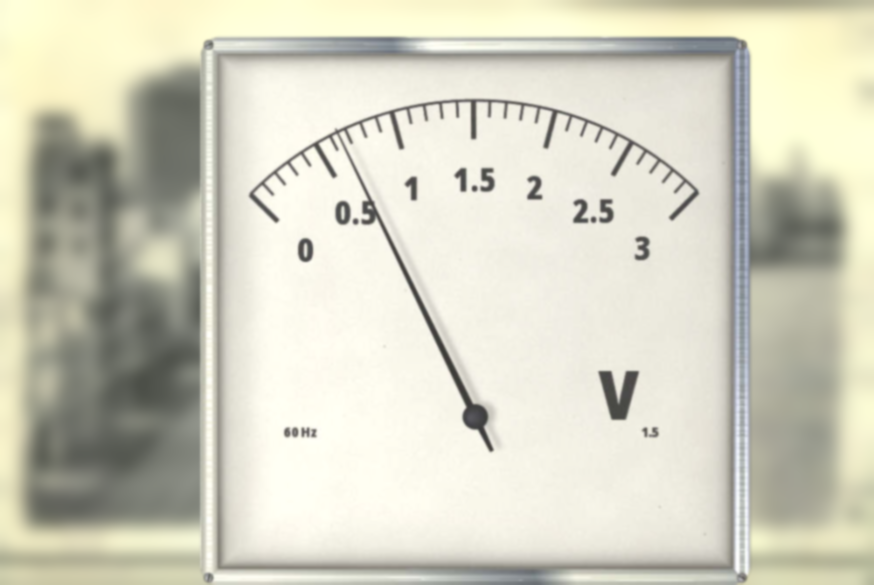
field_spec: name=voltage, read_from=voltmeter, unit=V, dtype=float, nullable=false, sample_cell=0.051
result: 0.65
